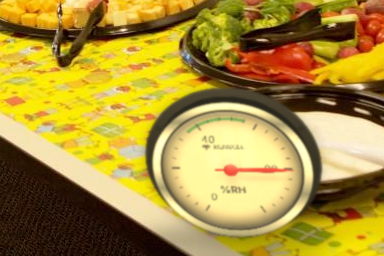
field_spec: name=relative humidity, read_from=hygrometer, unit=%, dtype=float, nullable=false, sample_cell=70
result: 80
